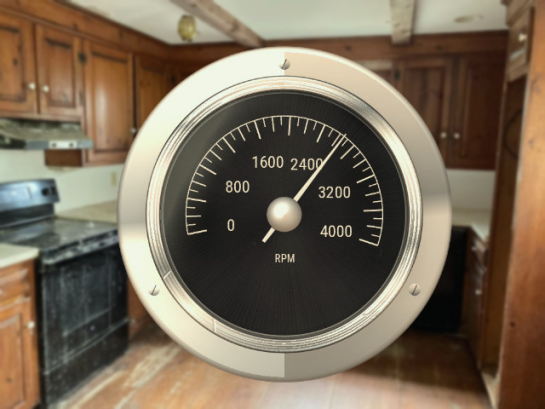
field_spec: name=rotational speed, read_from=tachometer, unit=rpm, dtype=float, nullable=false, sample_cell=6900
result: 2650
